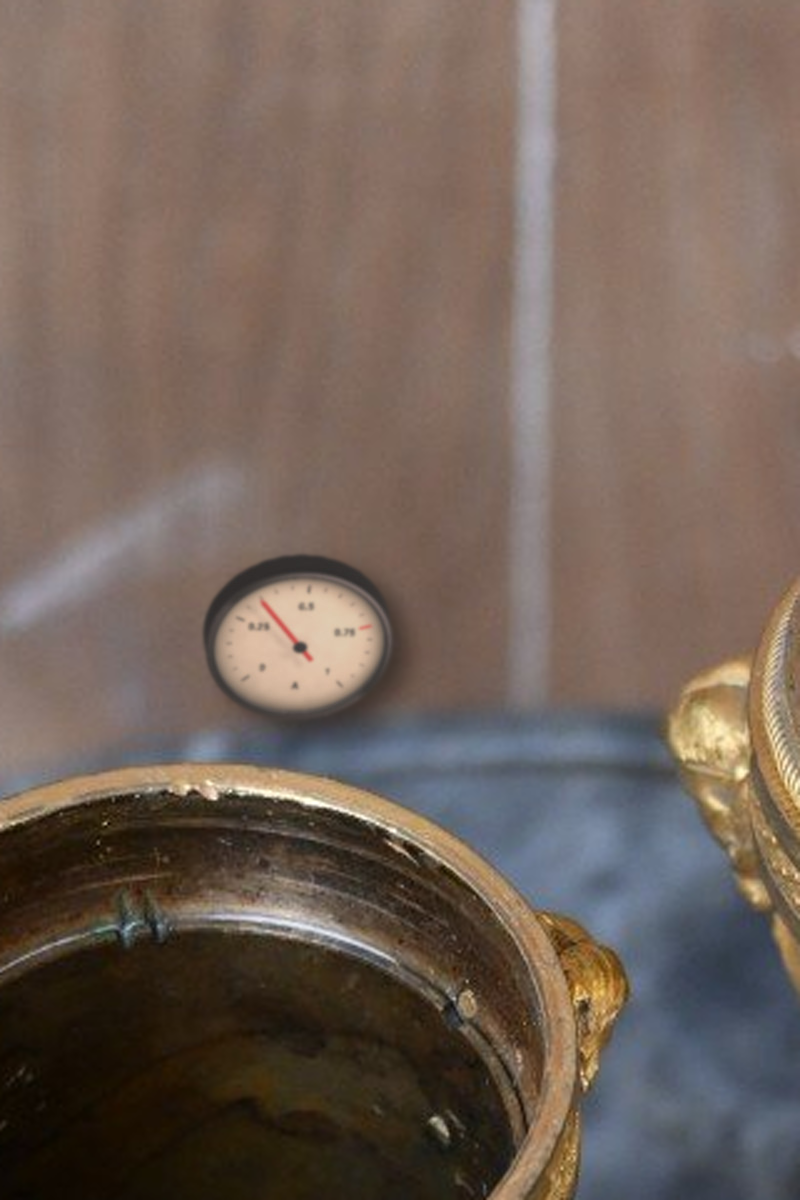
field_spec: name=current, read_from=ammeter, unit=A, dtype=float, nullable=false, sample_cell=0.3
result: 0.35
